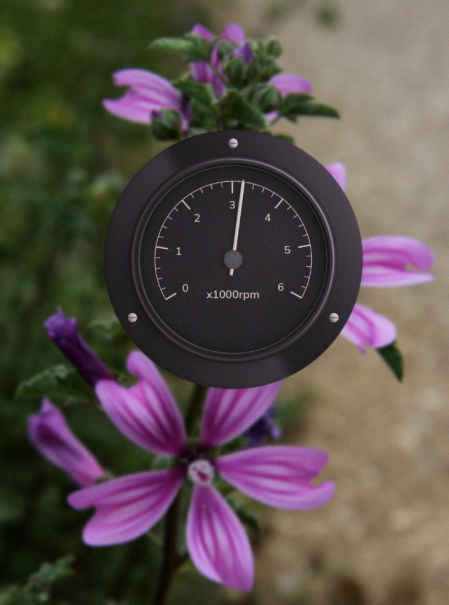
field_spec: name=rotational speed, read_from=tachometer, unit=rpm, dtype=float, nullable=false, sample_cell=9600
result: 3200
